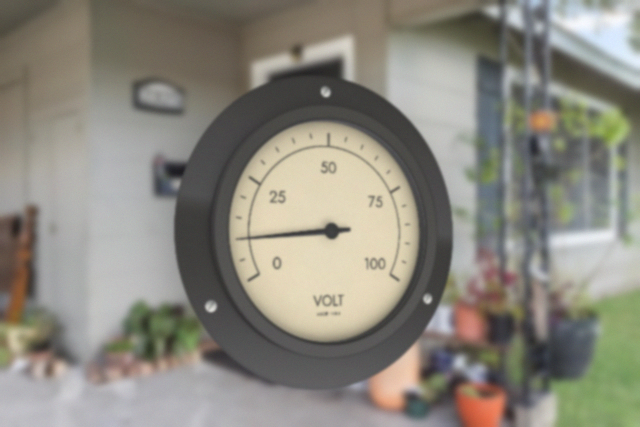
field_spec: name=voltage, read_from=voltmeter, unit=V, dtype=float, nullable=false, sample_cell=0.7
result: 10
